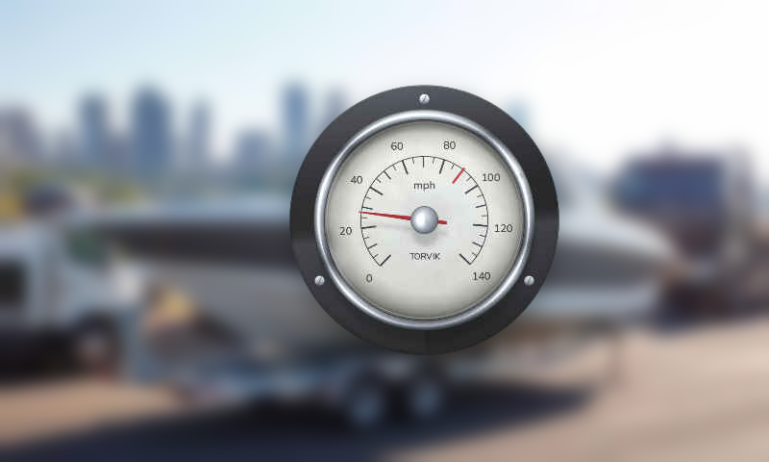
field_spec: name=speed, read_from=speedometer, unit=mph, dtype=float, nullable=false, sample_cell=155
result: 27.5
